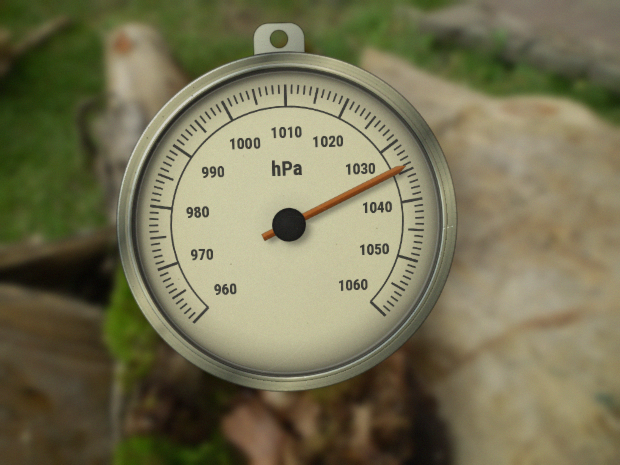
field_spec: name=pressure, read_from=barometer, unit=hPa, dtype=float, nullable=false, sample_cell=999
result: 1034
